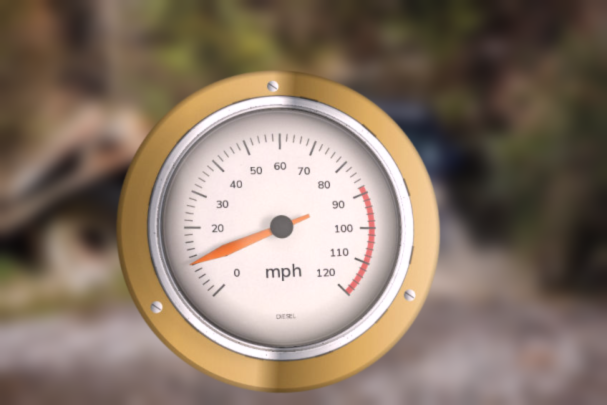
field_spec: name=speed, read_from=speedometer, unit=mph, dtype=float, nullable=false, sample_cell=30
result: 10
